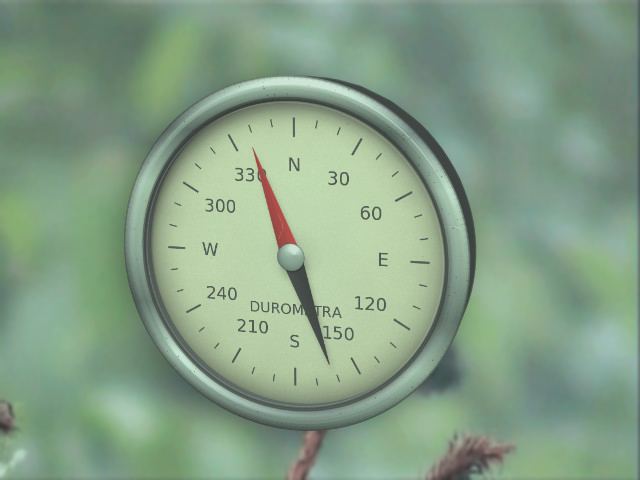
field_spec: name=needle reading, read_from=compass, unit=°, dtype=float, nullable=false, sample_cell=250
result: 340
